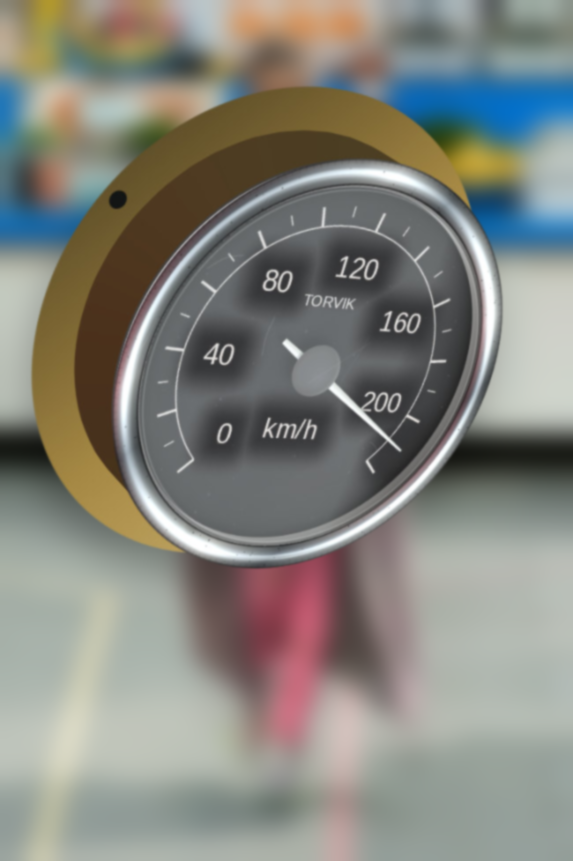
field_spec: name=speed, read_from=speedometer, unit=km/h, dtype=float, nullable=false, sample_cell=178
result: 210
